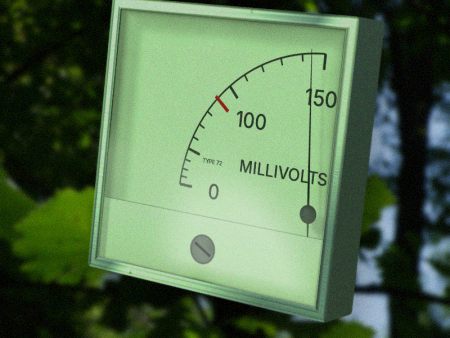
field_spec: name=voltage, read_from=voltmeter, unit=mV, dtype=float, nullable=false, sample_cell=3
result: 145
